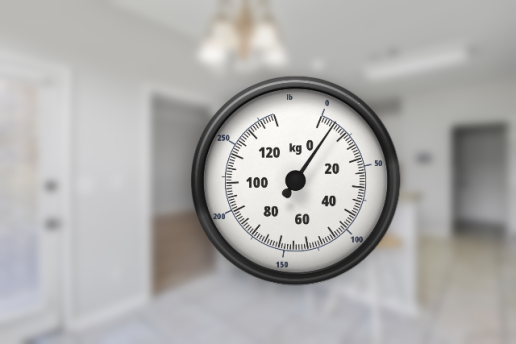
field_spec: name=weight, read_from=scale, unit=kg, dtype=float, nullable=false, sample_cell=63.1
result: 5
